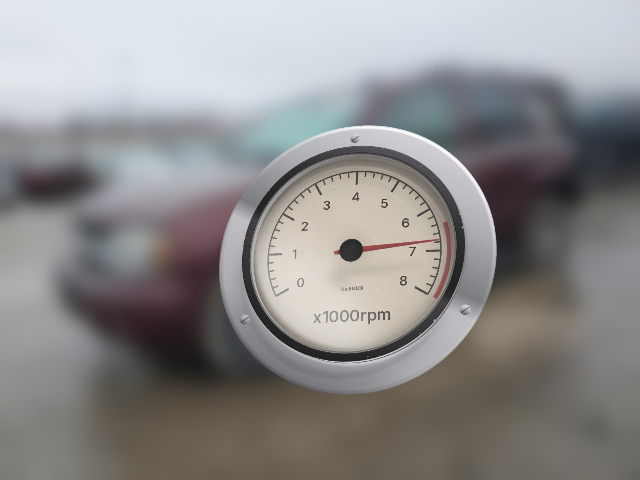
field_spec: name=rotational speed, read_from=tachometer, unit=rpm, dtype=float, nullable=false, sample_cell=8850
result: 6800
